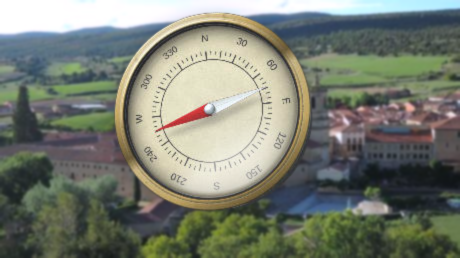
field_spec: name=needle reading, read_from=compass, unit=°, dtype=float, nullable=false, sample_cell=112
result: 255
